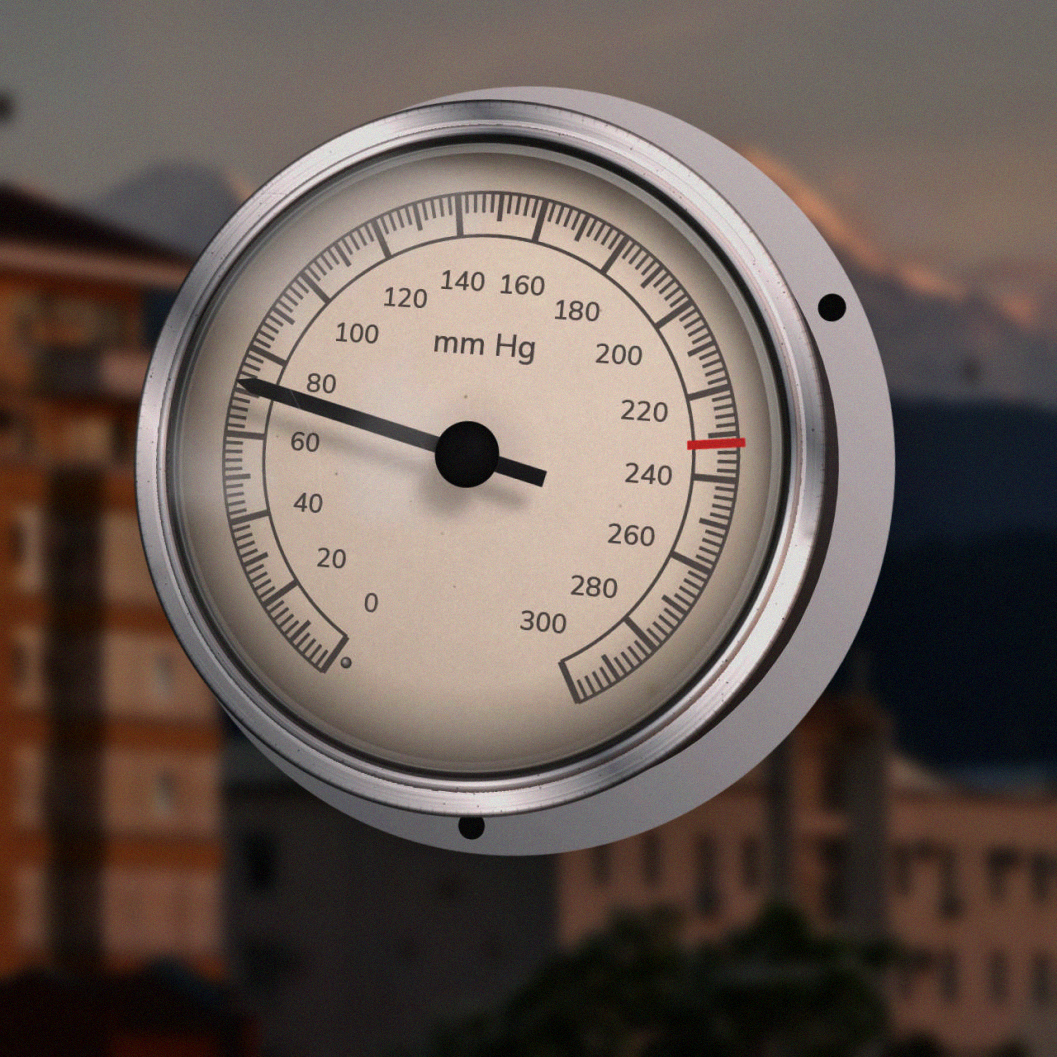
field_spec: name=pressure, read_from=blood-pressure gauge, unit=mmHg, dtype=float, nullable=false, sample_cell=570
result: 72
